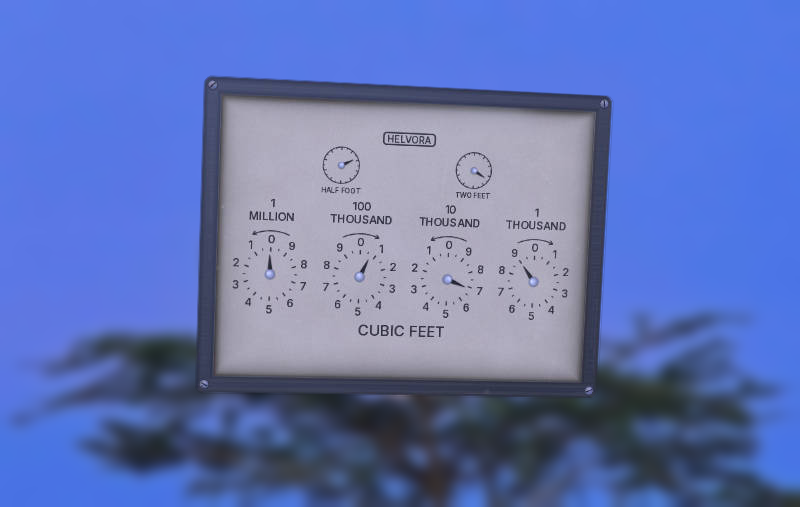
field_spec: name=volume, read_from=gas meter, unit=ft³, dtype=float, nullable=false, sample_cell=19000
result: 6900
